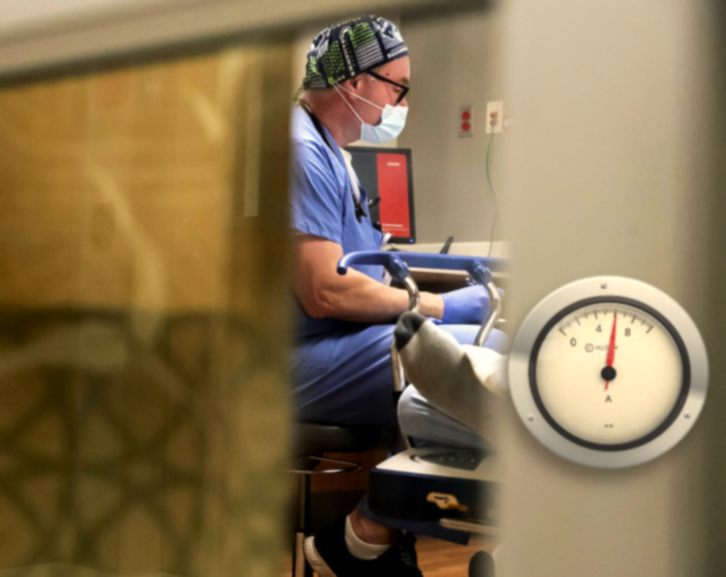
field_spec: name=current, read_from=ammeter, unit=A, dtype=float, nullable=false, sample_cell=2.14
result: 6
